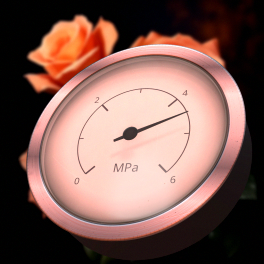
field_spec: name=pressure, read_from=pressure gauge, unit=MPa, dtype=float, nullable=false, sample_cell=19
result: 4.5
